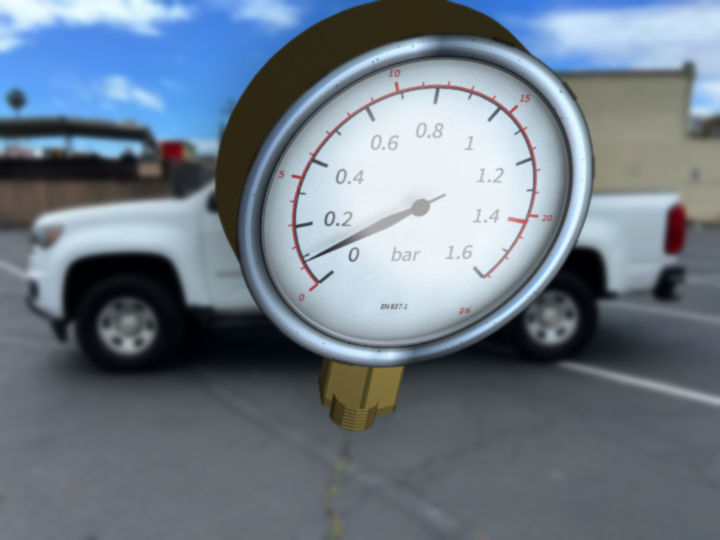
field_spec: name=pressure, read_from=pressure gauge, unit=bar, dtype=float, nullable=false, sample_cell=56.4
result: 0.1
